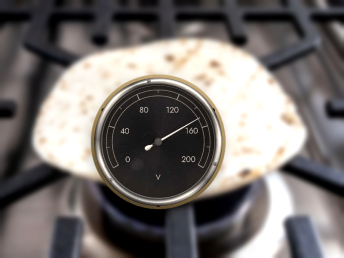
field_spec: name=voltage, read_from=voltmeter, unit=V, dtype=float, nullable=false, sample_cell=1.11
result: 150
